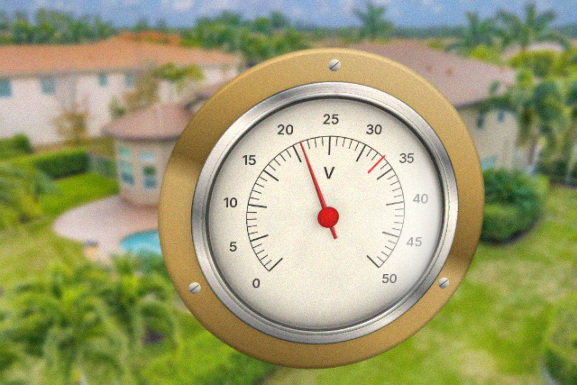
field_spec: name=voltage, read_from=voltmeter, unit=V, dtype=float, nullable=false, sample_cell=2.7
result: 21
